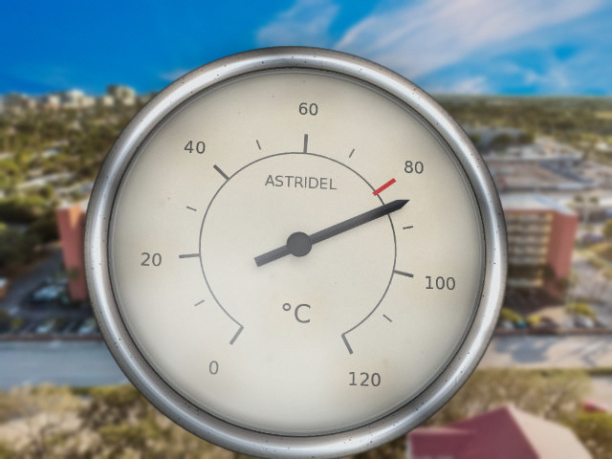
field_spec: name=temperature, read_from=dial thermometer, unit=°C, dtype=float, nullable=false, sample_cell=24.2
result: 85
